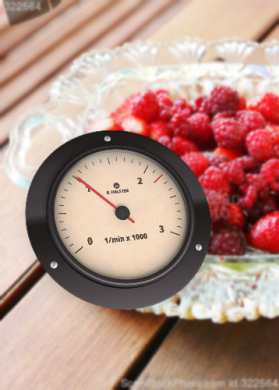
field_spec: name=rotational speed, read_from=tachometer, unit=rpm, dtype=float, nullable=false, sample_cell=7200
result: 1000
